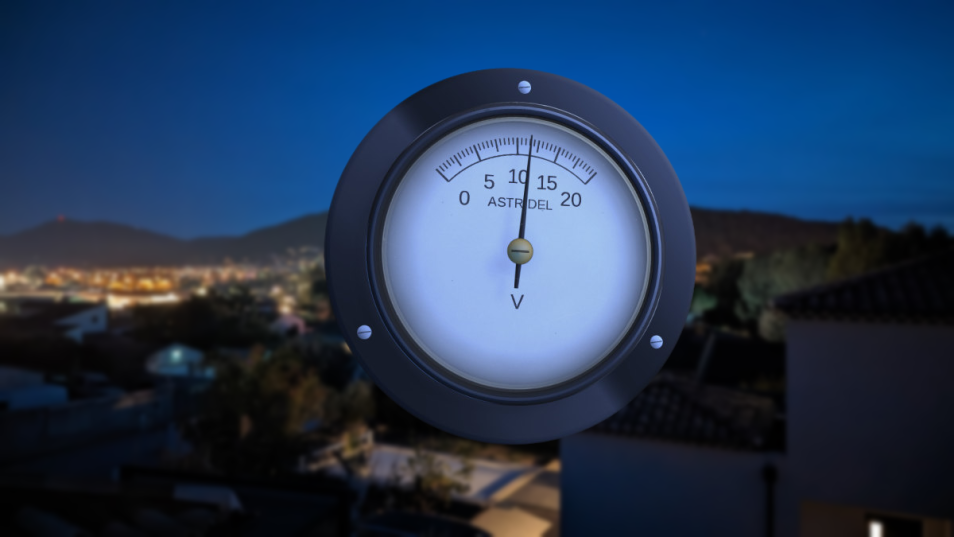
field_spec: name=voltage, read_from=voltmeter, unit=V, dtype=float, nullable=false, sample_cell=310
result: 11.5
